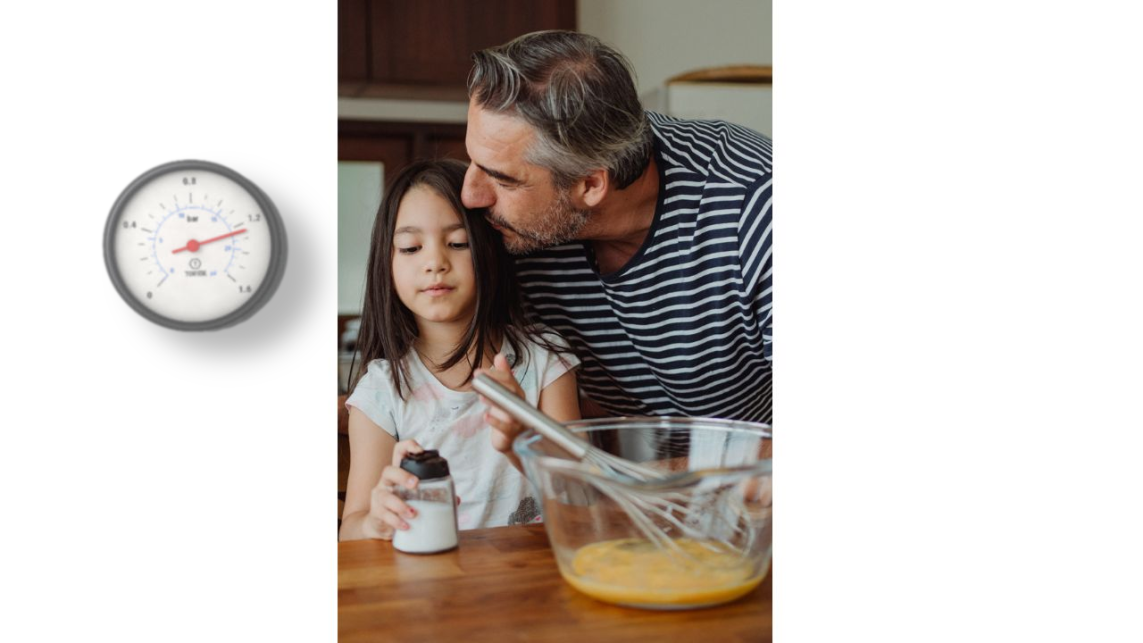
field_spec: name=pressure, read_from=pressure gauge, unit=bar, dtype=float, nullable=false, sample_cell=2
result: 1.25
